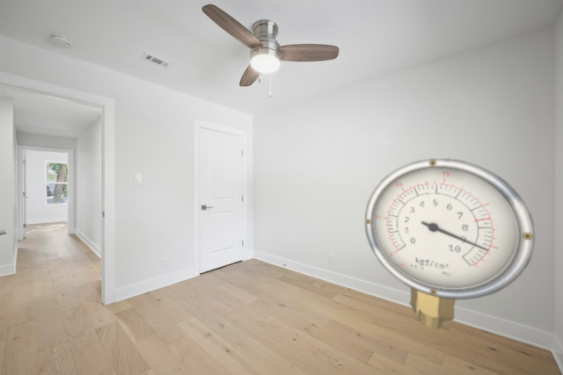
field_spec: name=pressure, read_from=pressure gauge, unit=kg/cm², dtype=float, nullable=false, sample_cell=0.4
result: 9
